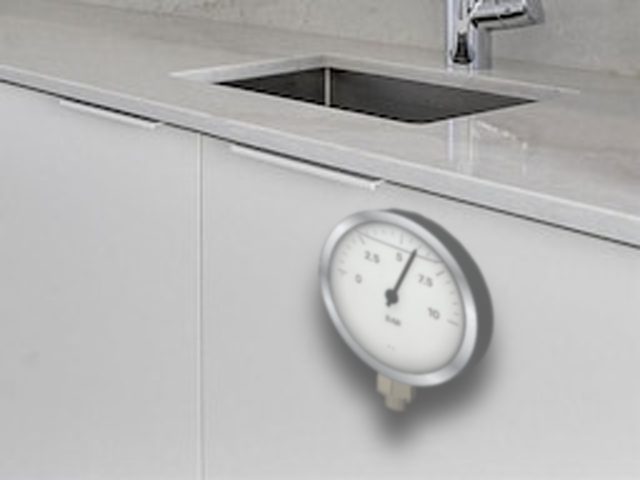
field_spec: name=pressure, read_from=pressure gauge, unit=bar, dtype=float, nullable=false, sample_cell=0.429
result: 6
